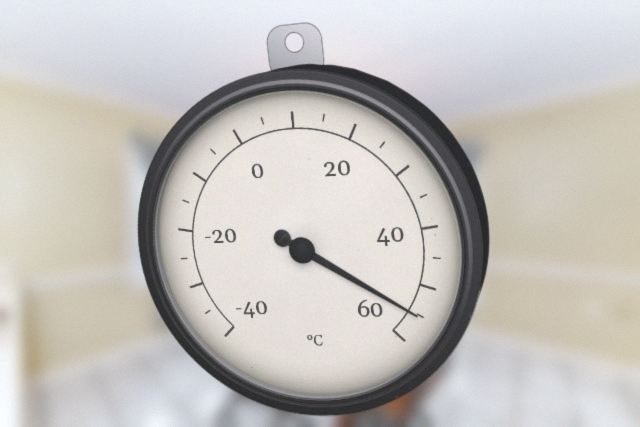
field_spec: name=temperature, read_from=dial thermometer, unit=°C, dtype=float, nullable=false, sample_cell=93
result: 55
